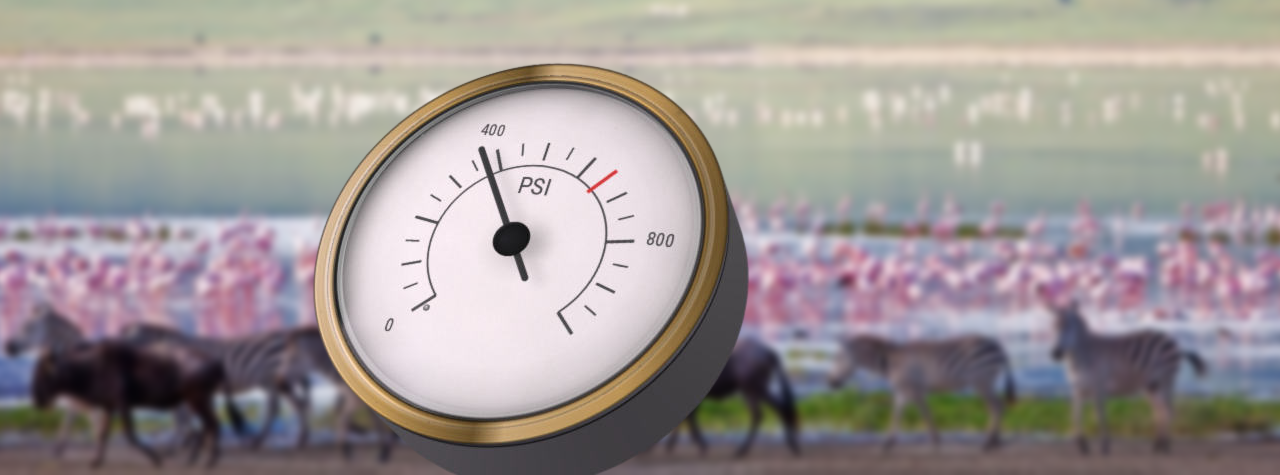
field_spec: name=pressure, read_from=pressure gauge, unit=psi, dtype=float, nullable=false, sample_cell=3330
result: 375
